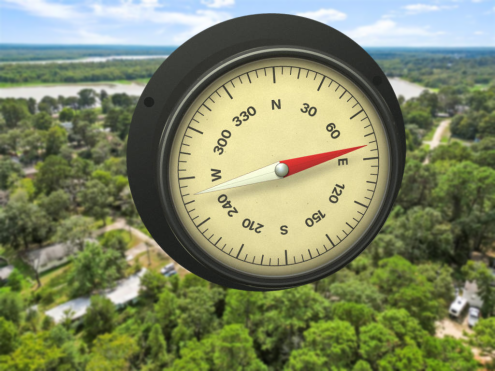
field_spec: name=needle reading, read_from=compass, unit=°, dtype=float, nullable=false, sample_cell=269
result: 80
